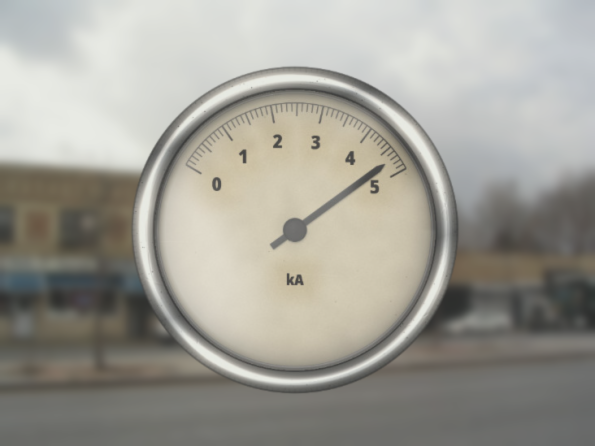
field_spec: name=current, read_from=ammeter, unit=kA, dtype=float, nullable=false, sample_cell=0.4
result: 4.7
